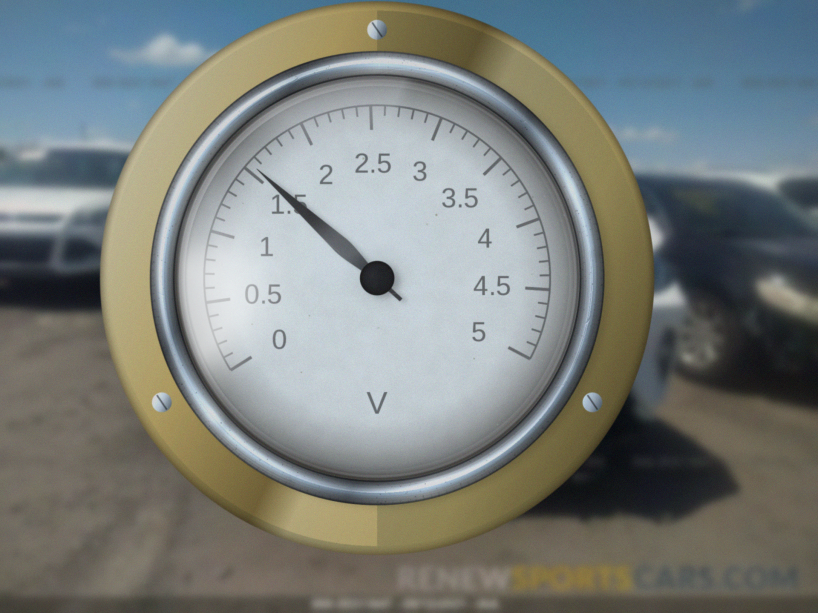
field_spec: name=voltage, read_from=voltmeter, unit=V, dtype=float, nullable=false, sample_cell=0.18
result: 1.55
